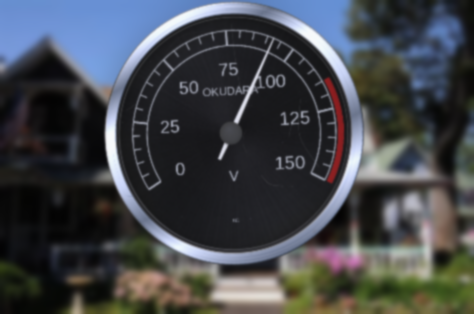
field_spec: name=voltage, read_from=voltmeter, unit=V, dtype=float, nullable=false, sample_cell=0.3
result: 92.5
